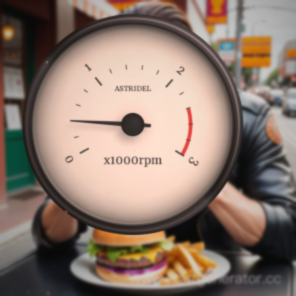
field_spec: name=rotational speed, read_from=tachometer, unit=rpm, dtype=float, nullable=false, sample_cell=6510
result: 400
